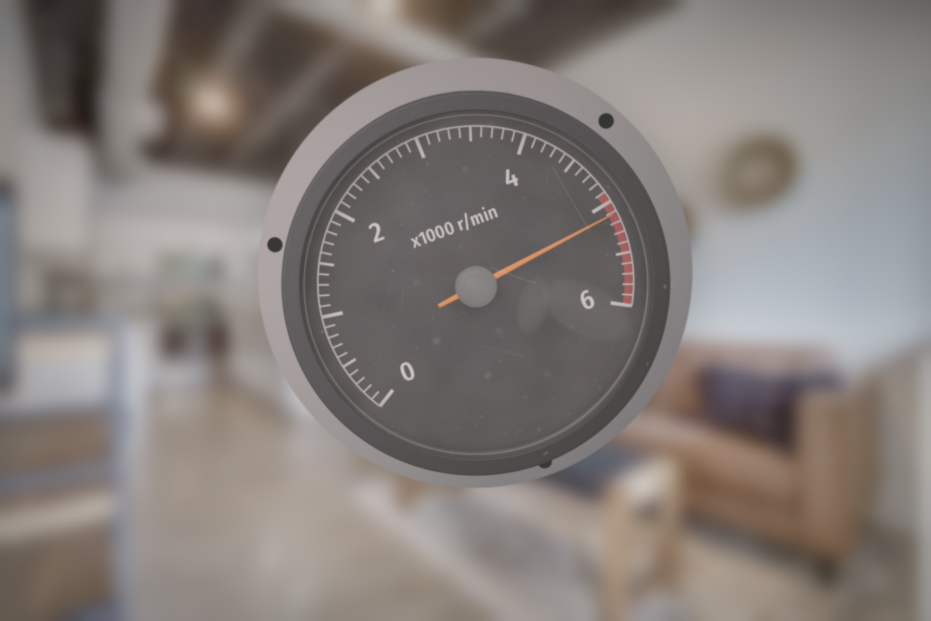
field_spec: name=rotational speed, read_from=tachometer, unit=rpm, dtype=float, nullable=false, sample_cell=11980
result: 5100
